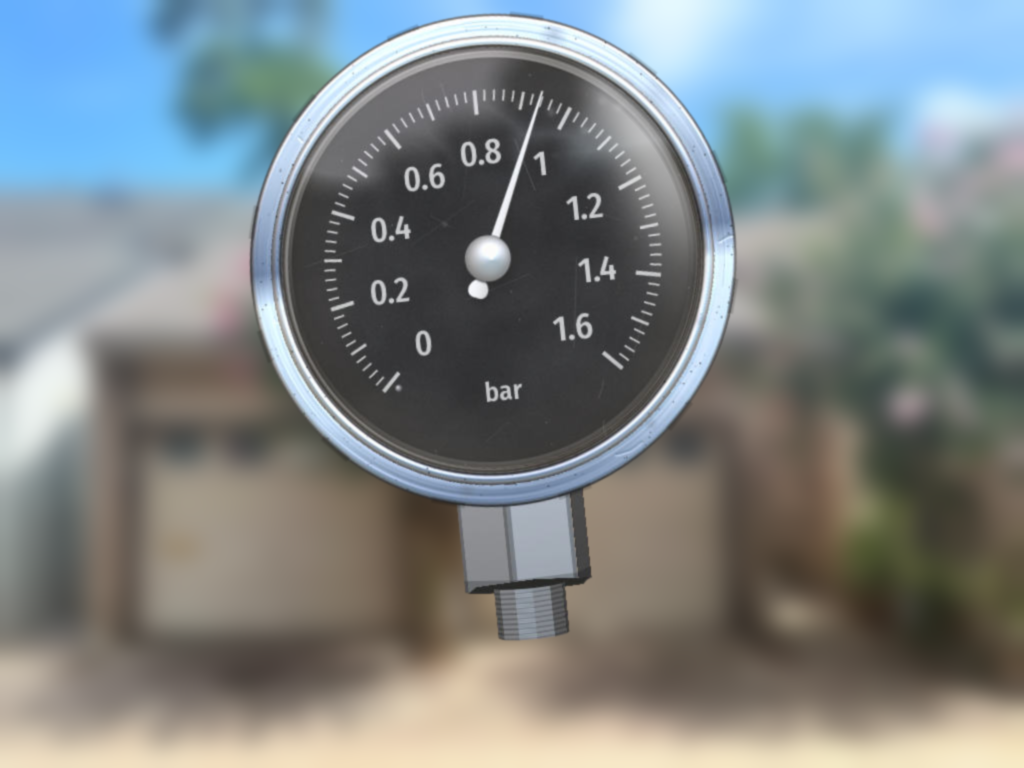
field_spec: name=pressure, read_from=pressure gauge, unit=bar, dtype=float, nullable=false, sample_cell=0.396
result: 0.94
